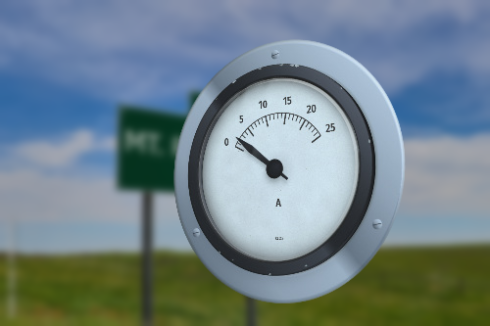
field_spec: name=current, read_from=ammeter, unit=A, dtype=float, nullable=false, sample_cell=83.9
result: 2
